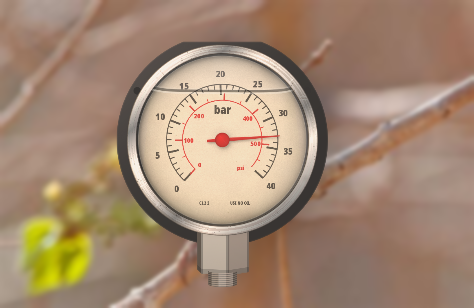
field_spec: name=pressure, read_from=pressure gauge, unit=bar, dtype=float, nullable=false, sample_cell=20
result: 33
